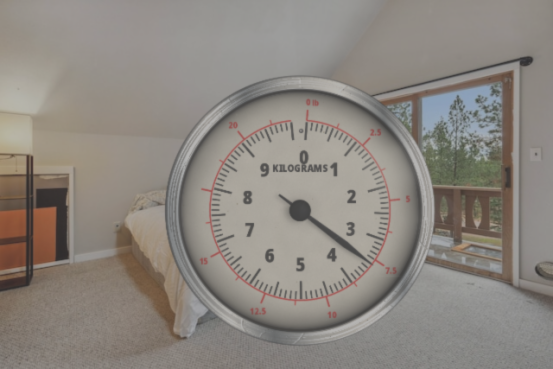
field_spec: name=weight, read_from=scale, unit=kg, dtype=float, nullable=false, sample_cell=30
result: 3.5
